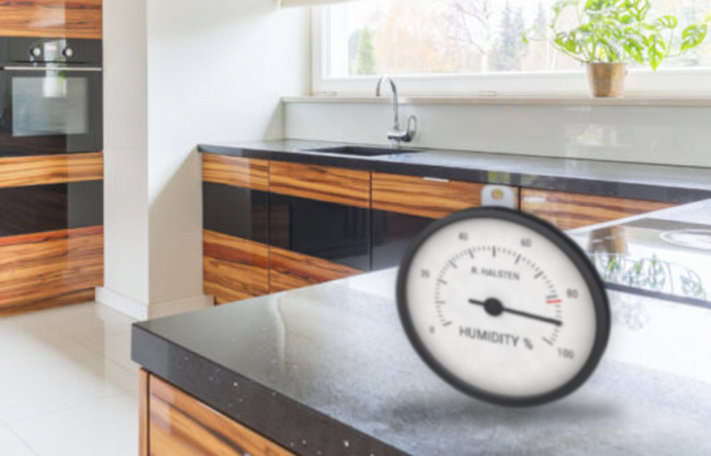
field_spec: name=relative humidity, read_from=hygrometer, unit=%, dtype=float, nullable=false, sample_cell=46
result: 90
